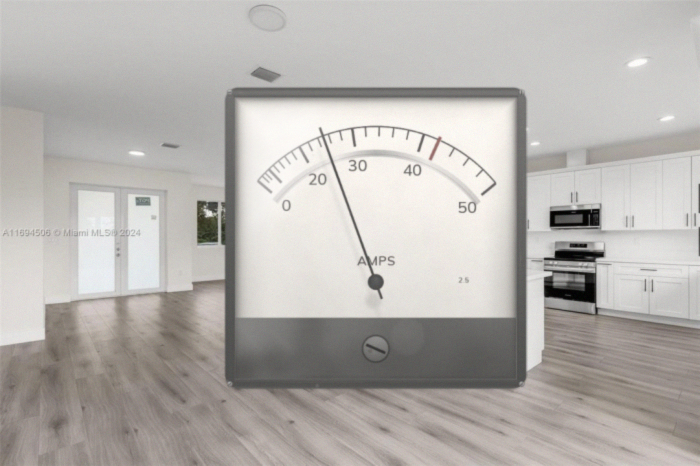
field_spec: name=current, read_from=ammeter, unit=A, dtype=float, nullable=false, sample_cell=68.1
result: 25
